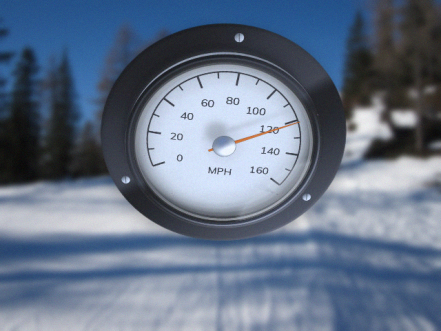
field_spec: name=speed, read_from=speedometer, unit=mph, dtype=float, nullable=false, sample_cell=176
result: 120
